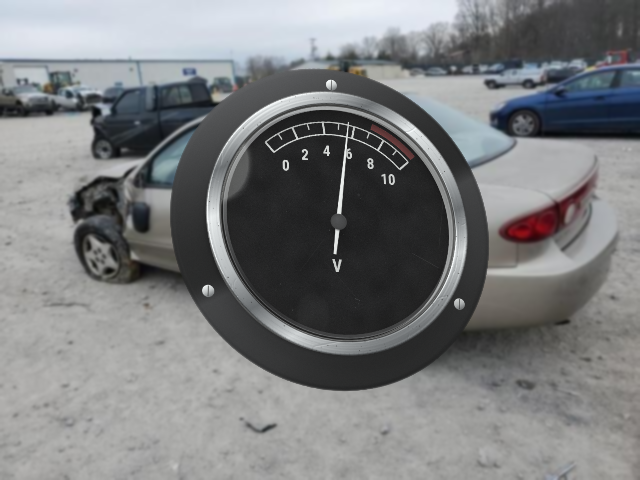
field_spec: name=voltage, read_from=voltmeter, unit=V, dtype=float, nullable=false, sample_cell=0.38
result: 5.5
